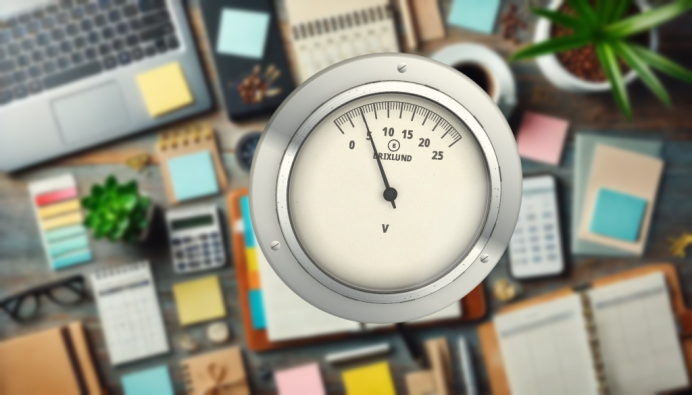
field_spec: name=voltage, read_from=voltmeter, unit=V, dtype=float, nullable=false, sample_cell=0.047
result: 5
